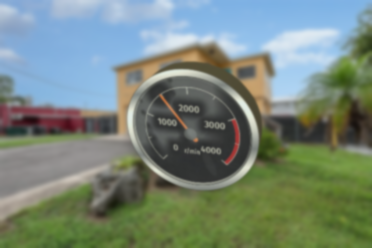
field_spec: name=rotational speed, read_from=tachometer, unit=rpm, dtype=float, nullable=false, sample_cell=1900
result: 1500
